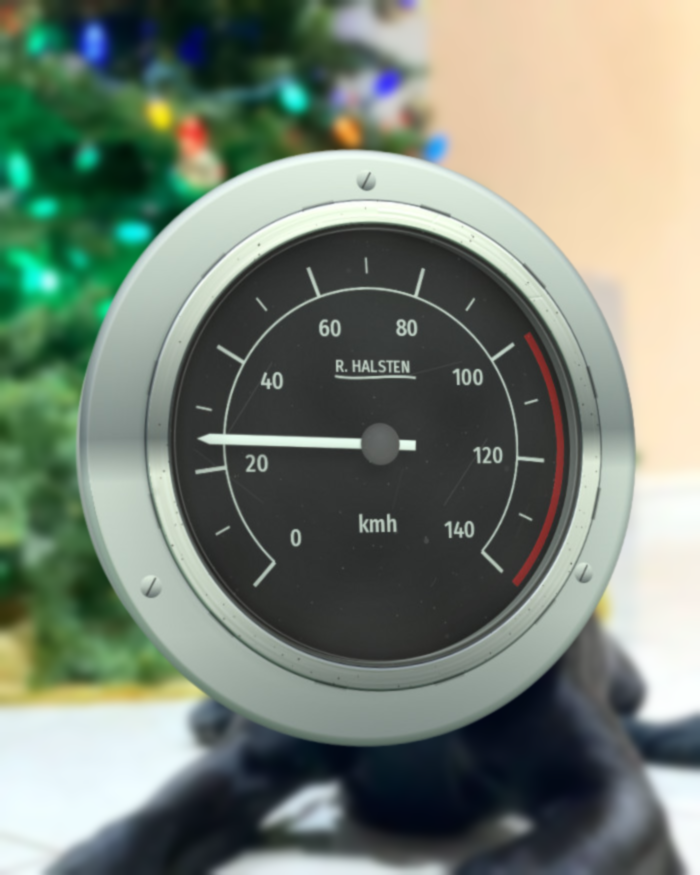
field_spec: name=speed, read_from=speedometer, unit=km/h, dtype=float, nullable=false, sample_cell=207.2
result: 25
